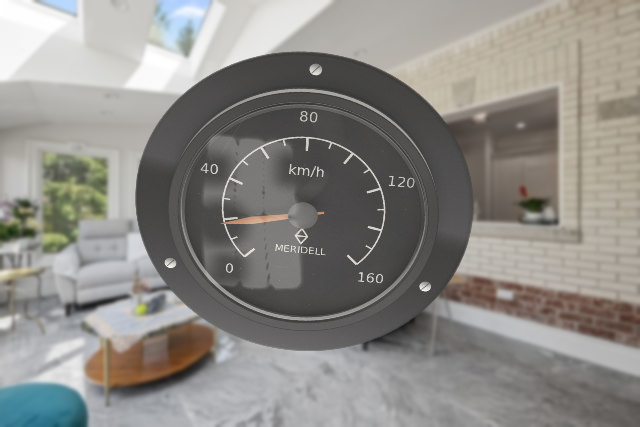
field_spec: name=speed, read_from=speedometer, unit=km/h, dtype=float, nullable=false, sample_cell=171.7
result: 20
